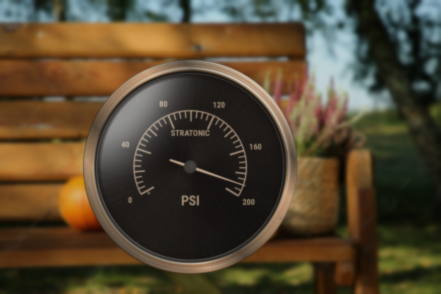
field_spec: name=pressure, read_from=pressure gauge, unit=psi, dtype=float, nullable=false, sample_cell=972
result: 190
